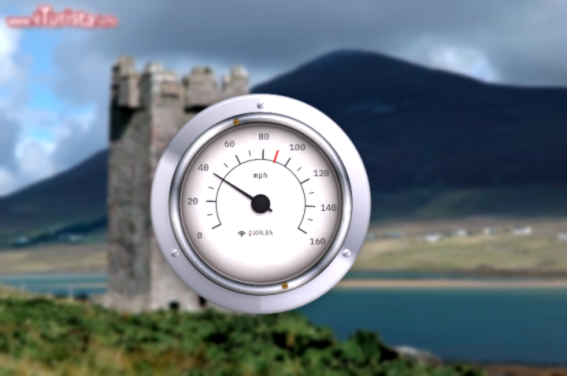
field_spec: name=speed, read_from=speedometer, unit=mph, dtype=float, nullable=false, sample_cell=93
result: 40
